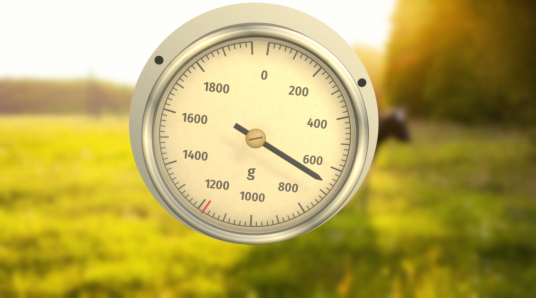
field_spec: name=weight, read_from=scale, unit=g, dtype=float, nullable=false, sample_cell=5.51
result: 660
